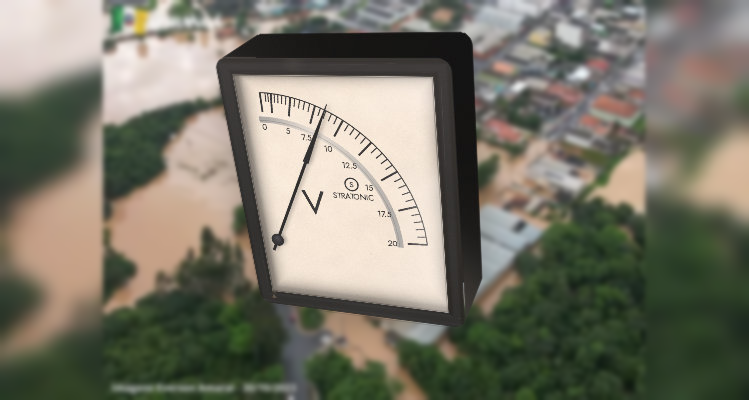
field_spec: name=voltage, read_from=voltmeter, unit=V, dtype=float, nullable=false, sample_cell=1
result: 8.5
